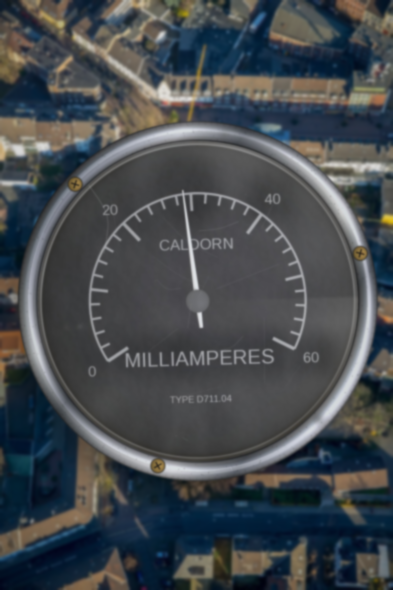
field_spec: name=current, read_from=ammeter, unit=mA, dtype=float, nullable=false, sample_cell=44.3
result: 29
